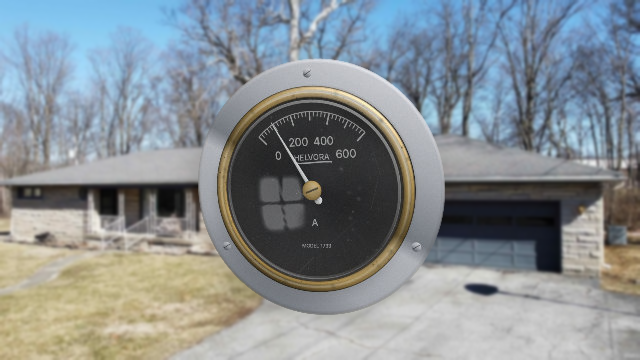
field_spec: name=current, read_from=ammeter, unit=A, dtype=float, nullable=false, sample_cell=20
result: 100
